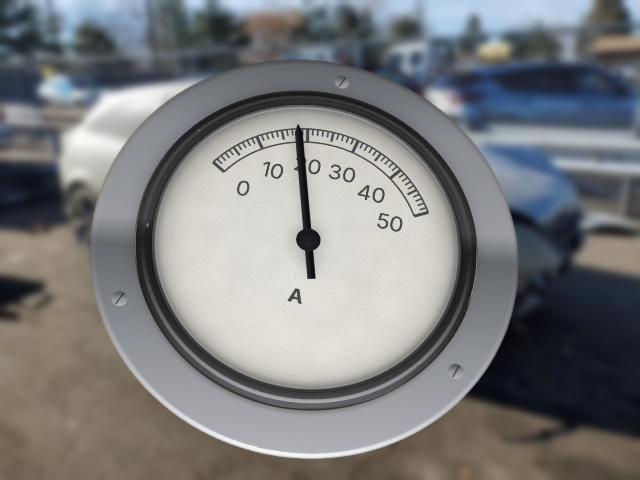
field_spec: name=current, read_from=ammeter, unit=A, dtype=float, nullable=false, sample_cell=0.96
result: 18
